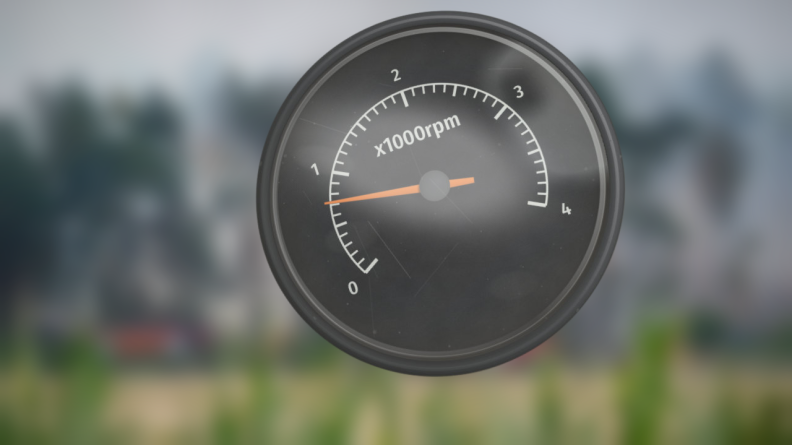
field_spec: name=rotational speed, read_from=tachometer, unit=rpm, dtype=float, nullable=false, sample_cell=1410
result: 700
